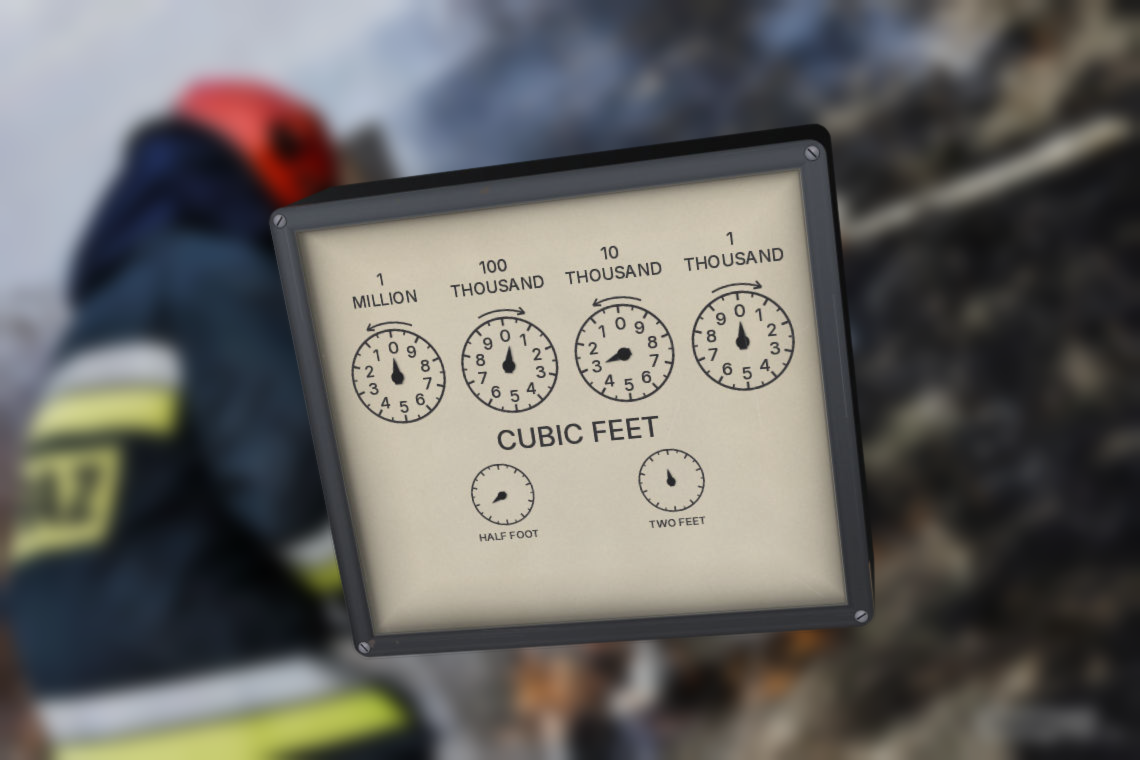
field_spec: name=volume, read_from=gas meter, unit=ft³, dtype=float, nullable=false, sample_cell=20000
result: 3000
